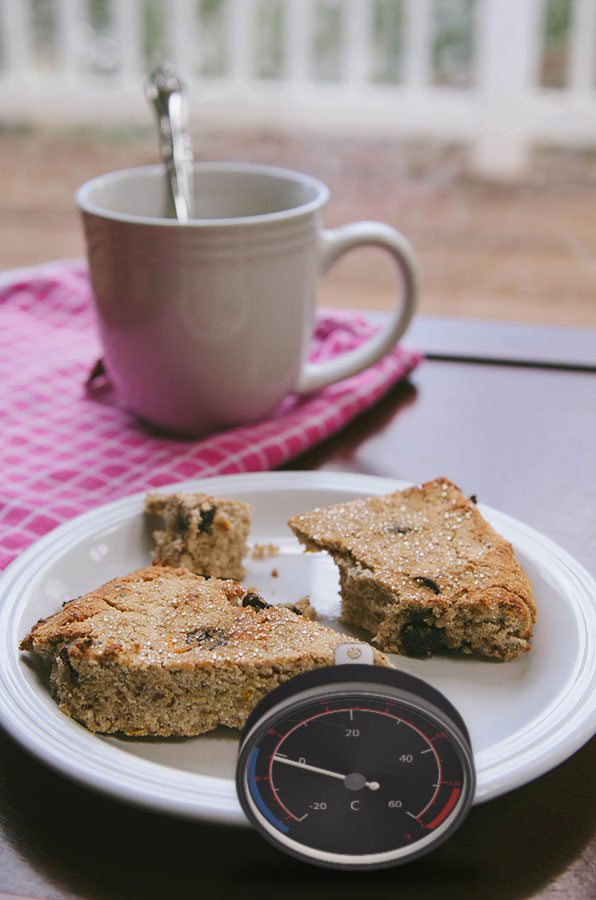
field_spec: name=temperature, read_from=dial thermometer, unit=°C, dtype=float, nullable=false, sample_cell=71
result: 0
